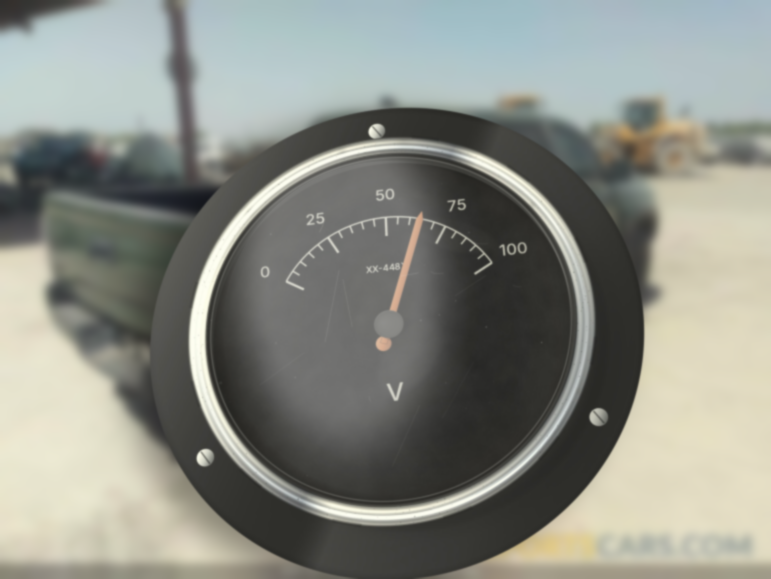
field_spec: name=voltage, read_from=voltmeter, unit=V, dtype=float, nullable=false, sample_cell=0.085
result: 65
